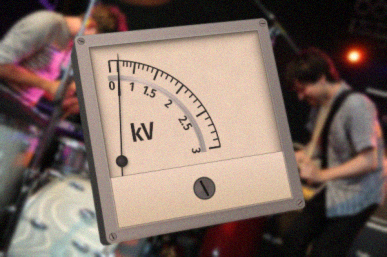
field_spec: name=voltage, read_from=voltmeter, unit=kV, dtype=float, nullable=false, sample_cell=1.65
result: 0.5
